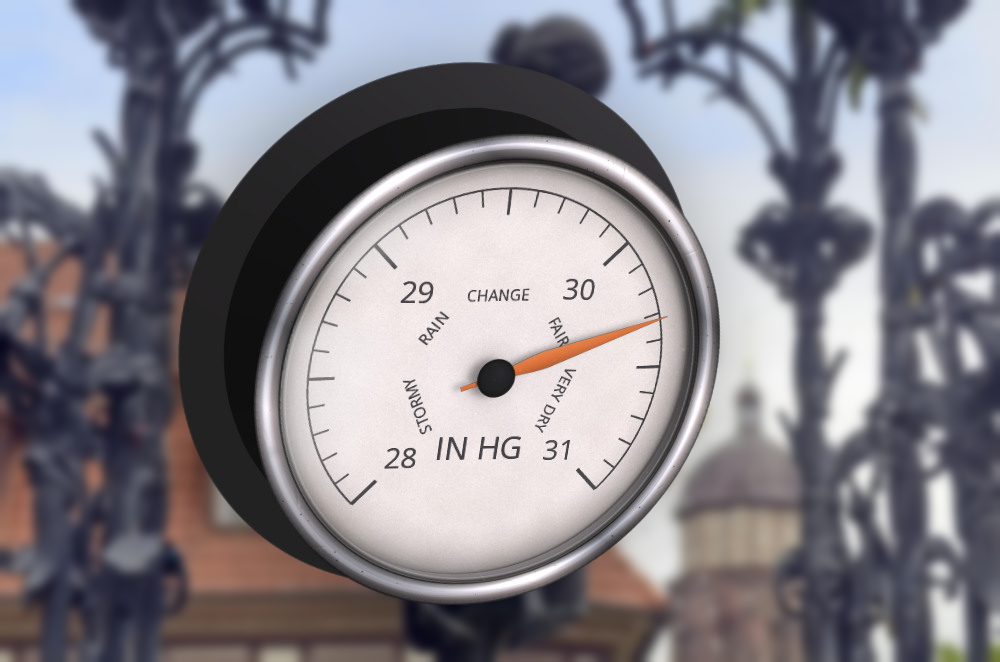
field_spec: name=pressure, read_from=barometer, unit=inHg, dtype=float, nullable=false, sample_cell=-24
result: 30.3
